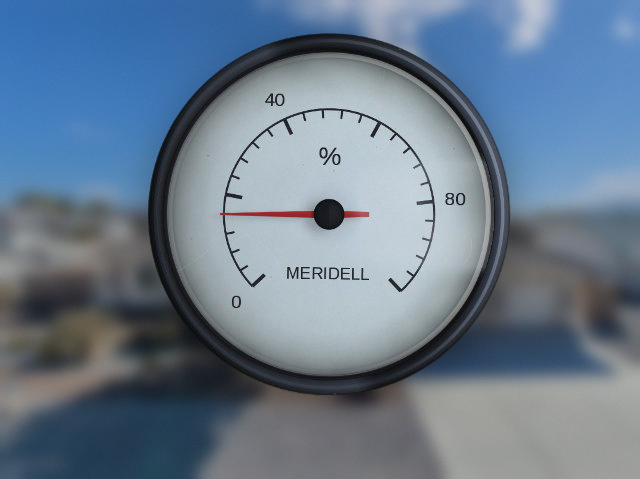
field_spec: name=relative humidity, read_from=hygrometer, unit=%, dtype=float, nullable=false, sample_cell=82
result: 16
